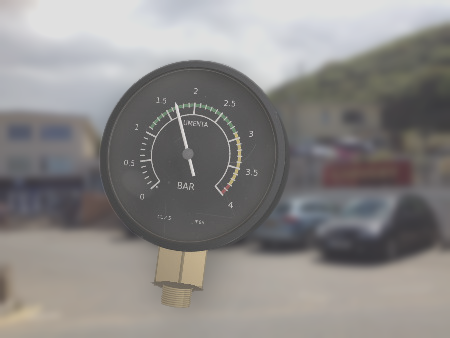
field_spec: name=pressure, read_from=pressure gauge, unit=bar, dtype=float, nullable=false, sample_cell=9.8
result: 1.7
